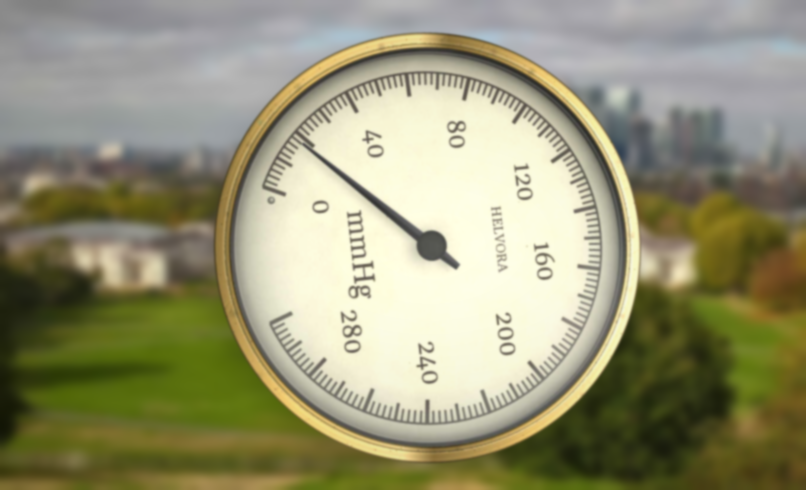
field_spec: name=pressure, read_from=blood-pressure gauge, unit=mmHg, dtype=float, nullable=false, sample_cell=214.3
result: 18
